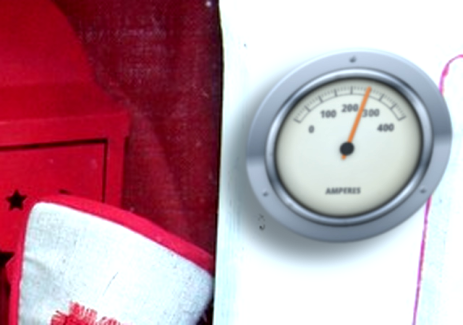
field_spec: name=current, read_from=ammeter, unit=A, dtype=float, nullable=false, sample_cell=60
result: 250
